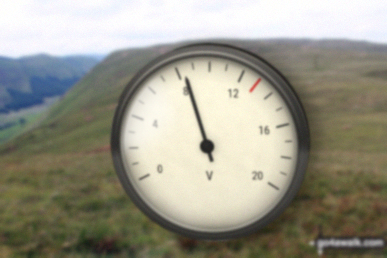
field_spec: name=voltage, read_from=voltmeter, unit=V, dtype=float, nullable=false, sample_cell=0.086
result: 8.5
